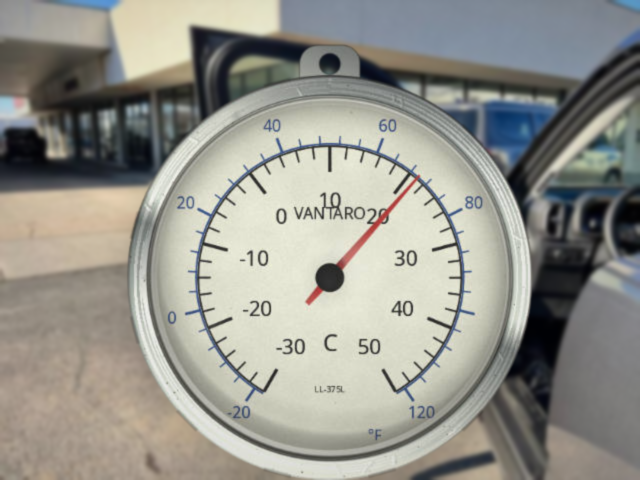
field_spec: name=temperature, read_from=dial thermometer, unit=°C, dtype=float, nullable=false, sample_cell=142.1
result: 21
